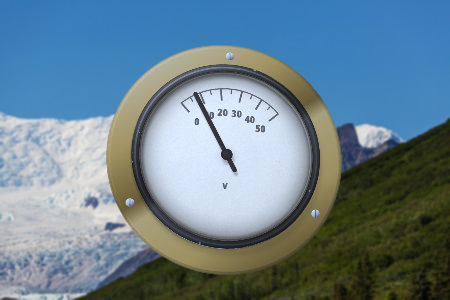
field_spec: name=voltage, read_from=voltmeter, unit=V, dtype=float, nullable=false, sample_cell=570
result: 7.5
